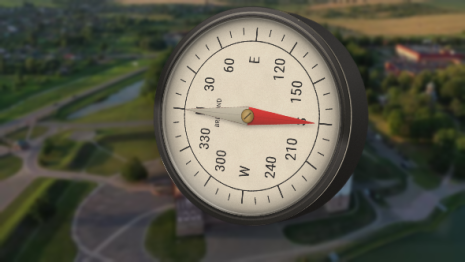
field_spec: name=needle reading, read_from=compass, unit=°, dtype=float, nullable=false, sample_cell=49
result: 180
